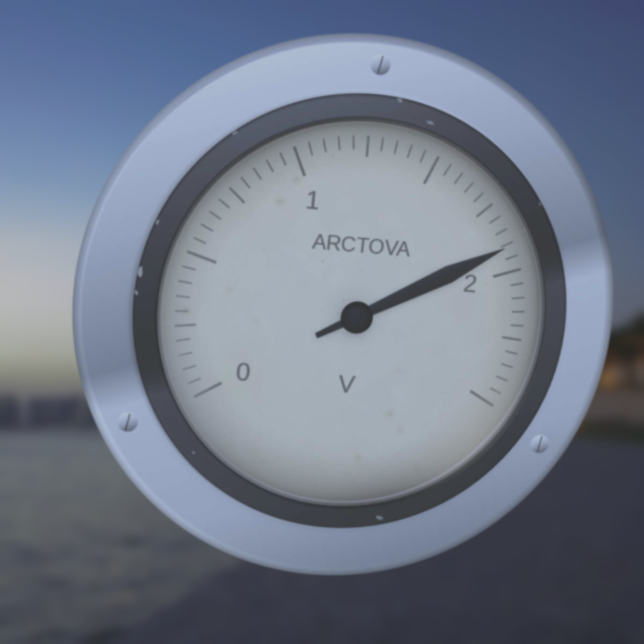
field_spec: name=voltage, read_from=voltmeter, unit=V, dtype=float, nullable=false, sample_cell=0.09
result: 1.9
